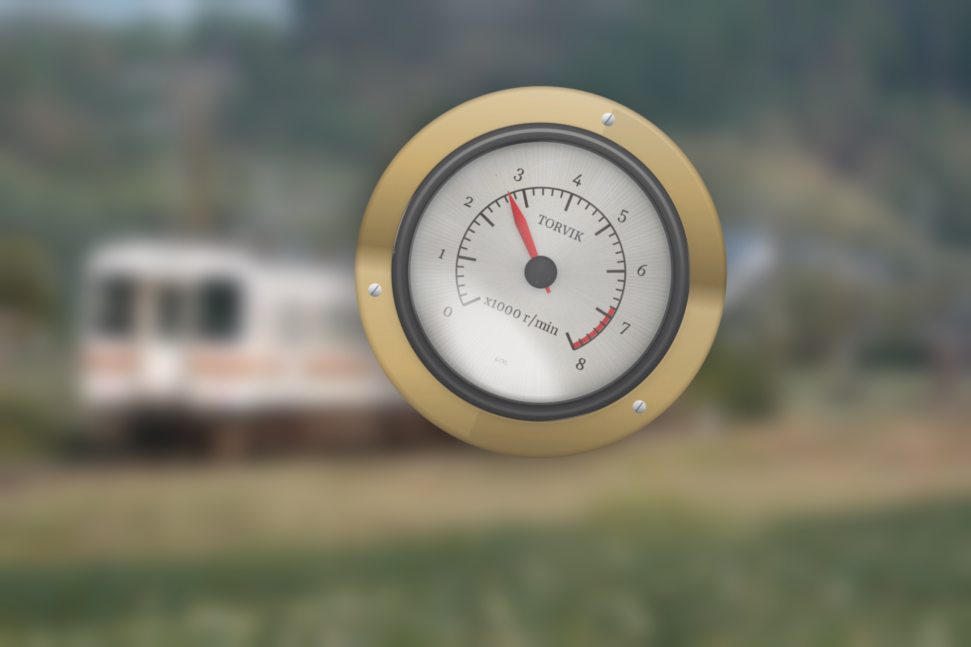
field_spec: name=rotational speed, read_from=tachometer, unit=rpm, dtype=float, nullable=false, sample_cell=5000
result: 2700
